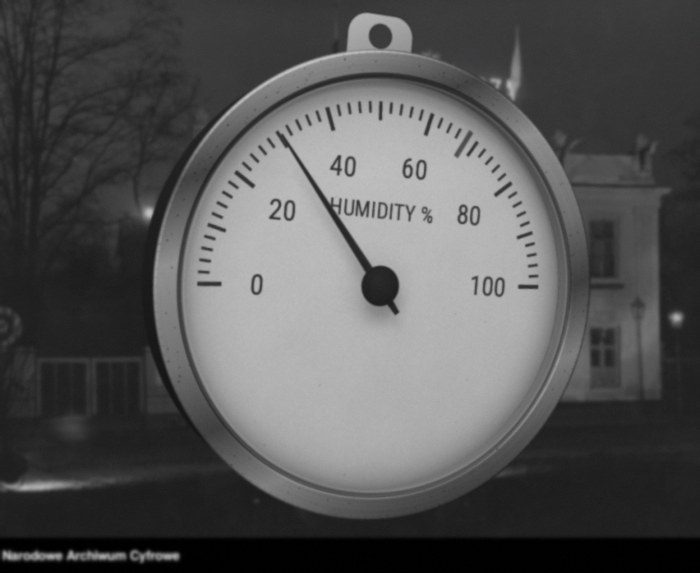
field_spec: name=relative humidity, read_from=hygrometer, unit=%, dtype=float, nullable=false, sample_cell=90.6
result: 30
